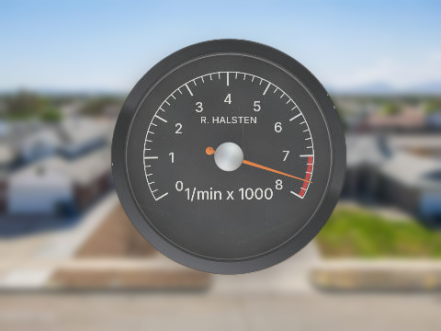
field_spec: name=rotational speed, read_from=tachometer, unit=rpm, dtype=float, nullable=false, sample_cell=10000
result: 7600
